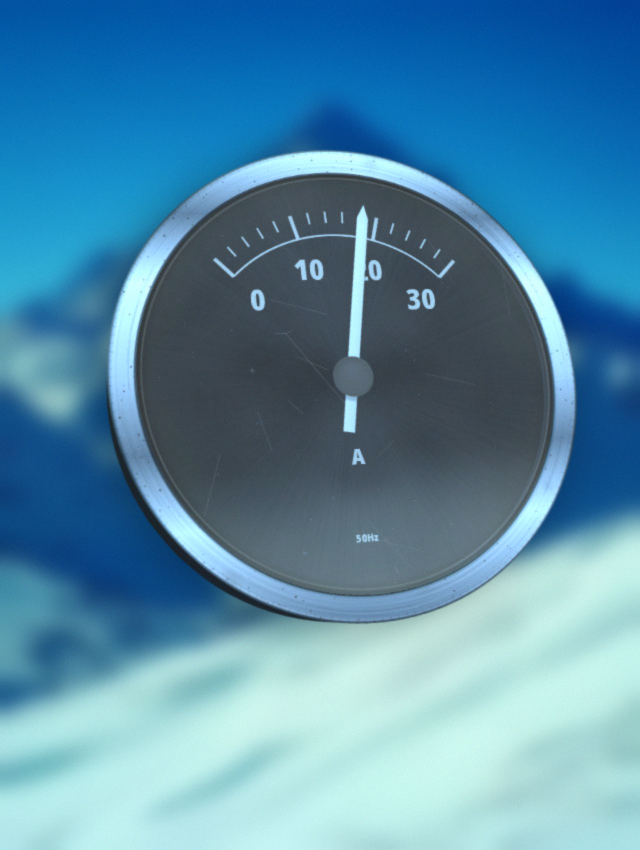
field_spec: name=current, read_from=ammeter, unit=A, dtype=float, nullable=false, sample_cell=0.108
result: 18
